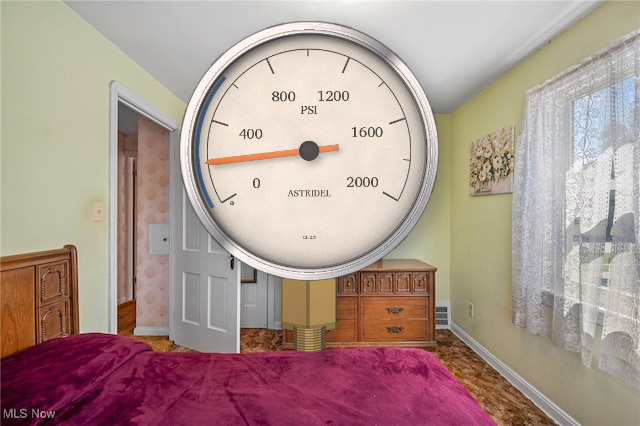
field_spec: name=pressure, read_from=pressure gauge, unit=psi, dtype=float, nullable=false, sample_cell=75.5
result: 200
